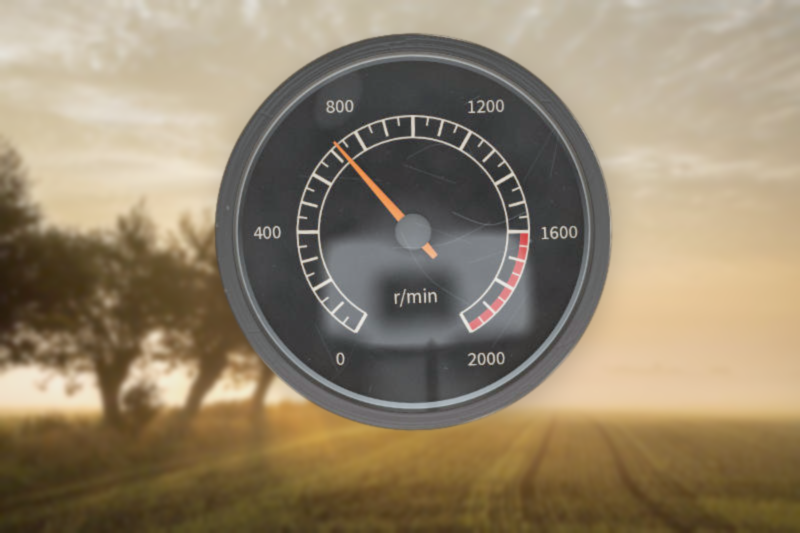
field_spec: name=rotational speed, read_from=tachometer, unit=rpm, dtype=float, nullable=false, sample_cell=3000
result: 725
